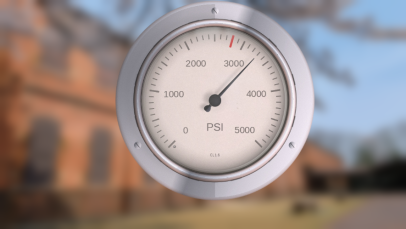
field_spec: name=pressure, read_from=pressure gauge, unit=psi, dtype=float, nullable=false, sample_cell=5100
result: 3300
